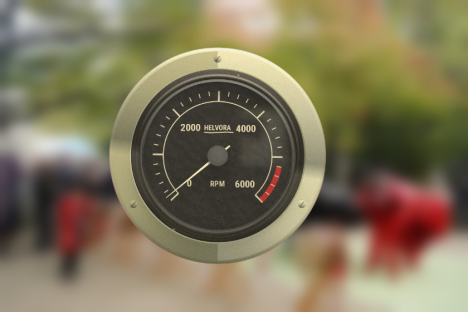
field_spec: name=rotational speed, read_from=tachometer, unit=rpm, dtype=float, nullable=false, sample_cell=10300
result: 100
